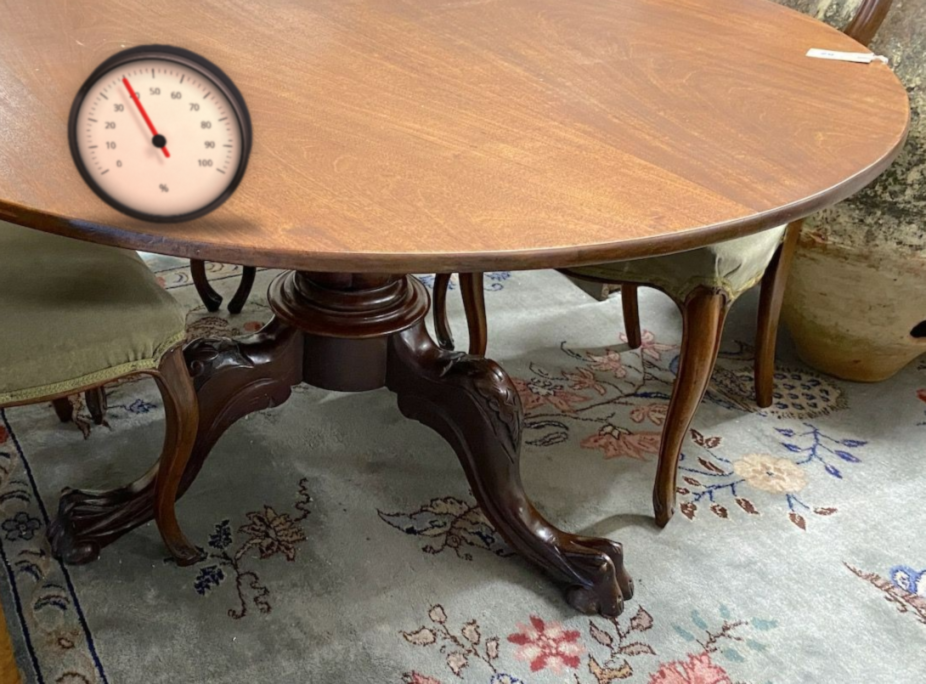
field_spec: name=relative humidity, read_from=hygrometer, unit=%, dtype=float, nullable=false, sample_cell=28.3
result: 40
